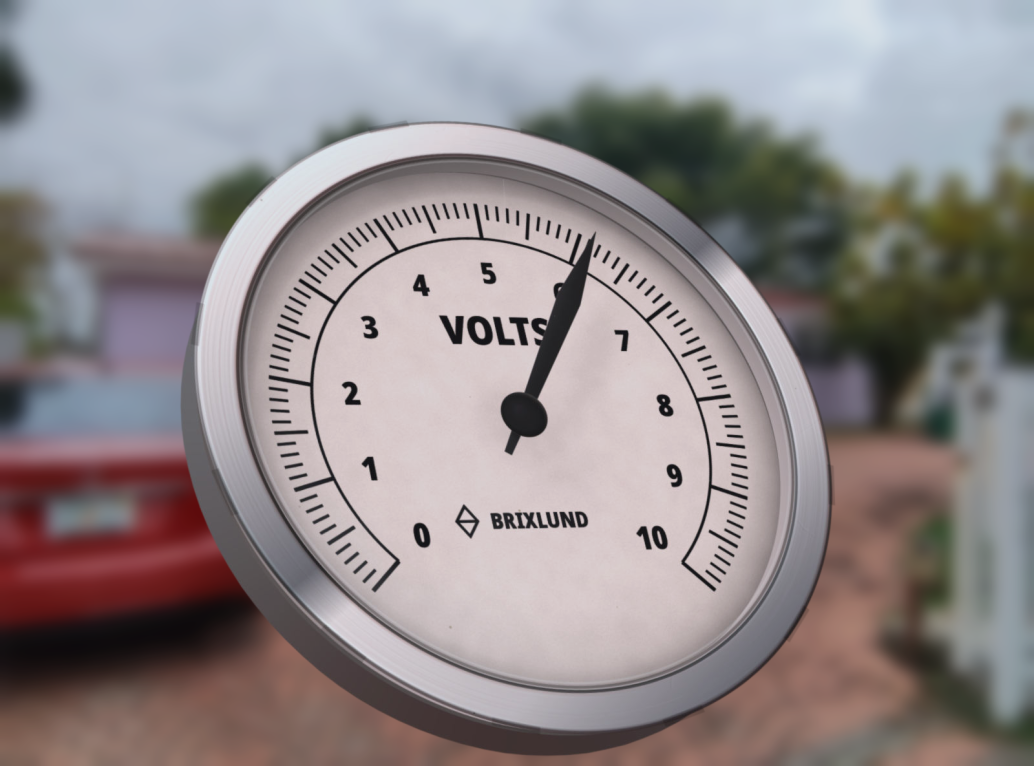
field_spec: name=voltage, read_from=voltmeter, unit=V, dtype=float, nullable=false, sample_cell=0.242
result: 6.1
